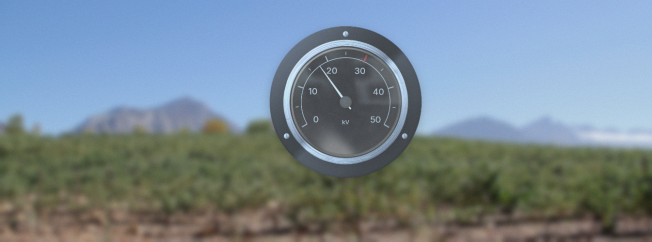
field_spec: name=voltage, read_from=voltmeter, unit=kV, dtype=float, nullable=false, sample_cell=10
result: 17.5
